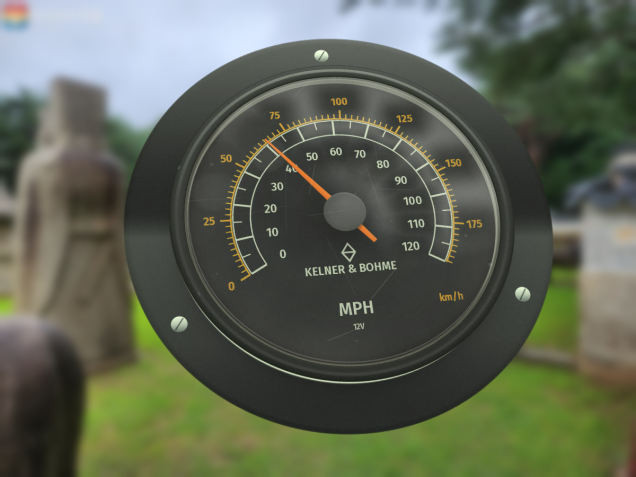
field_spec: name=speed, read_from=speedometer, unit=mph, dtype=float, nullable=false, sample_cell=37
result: 40
